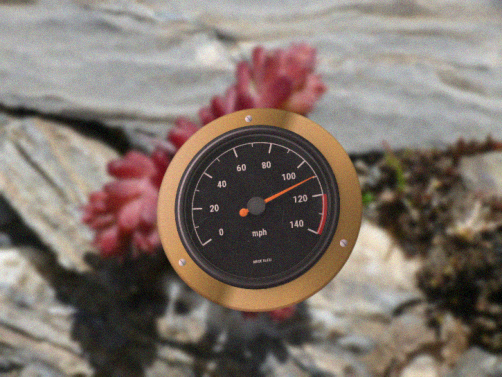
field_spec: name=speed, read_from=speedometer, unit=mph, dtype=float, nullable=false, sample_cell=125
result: 110
